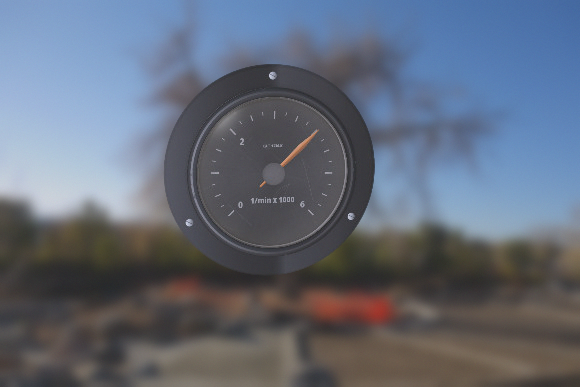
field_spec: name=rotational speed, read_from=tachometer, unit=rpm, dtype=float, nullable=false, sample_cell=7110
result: 4000
